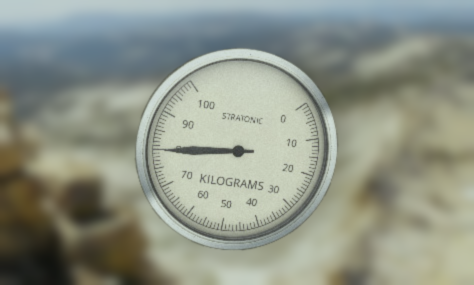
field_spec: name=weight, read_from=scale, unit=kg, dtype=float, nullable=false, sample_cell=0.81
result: 80
